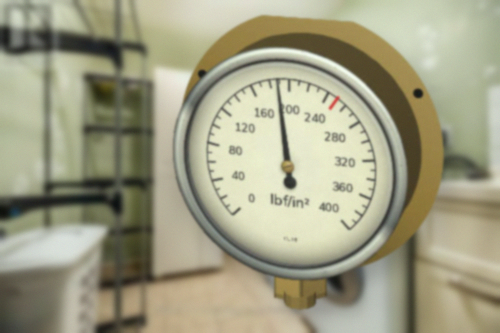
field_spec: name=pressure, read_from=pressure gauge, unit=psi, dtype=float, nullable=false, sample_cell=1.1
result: 190
